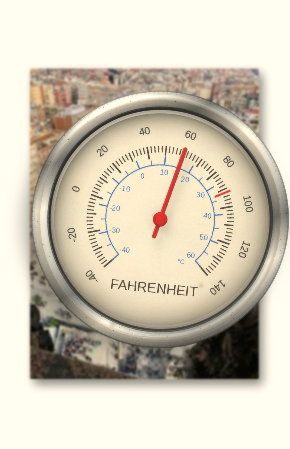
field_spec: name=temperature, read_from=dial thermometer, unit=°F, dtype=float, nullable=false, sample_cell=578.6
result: 60
